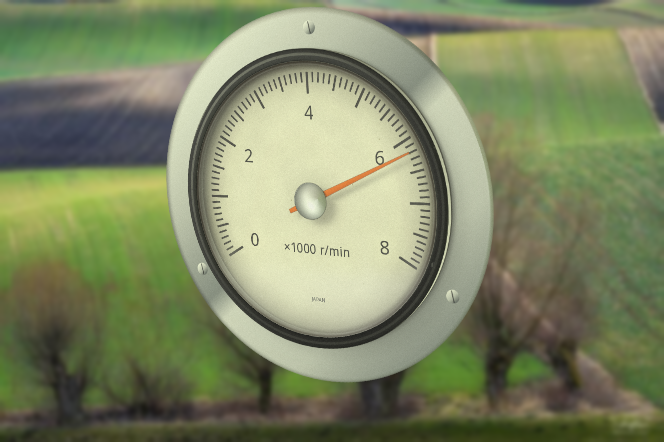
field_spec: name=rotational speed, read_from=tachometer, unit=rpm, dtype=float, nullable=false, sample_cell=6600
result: 6200
